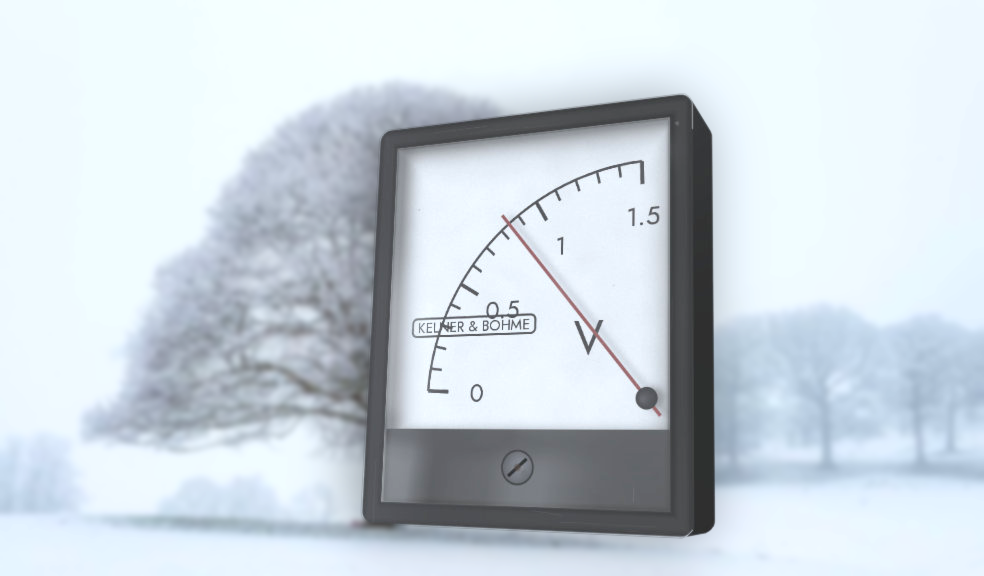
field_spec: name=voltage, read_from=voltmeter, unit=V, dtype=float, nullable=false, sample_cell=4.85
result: 0.85
